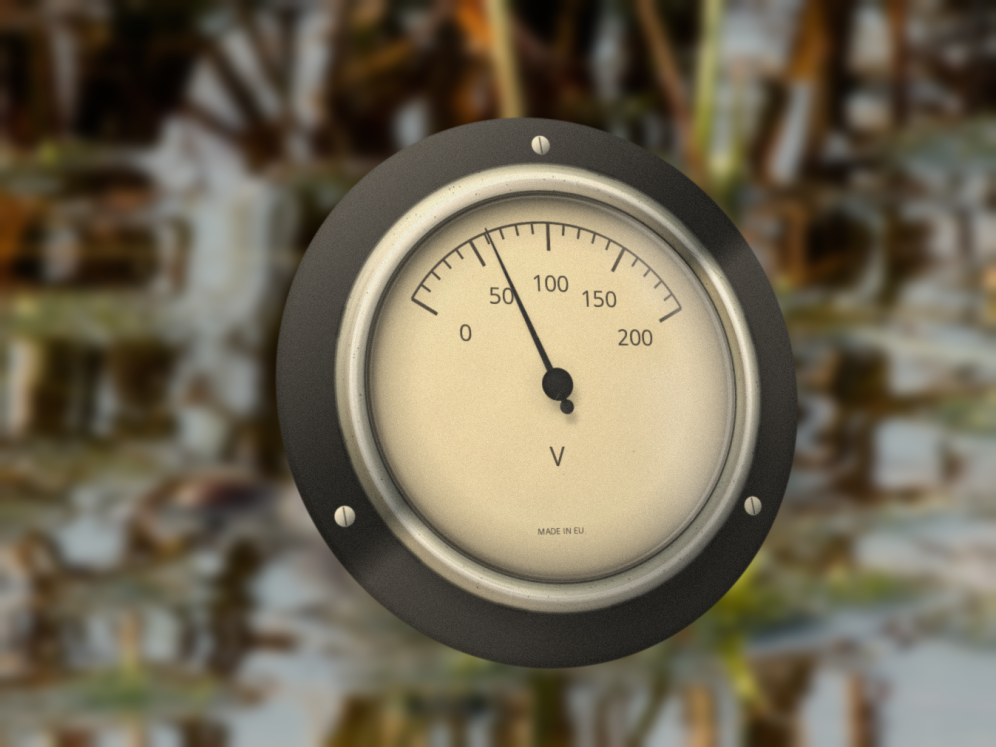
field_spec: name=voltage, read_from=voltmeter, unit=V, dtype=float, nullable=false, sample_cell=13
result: 60
